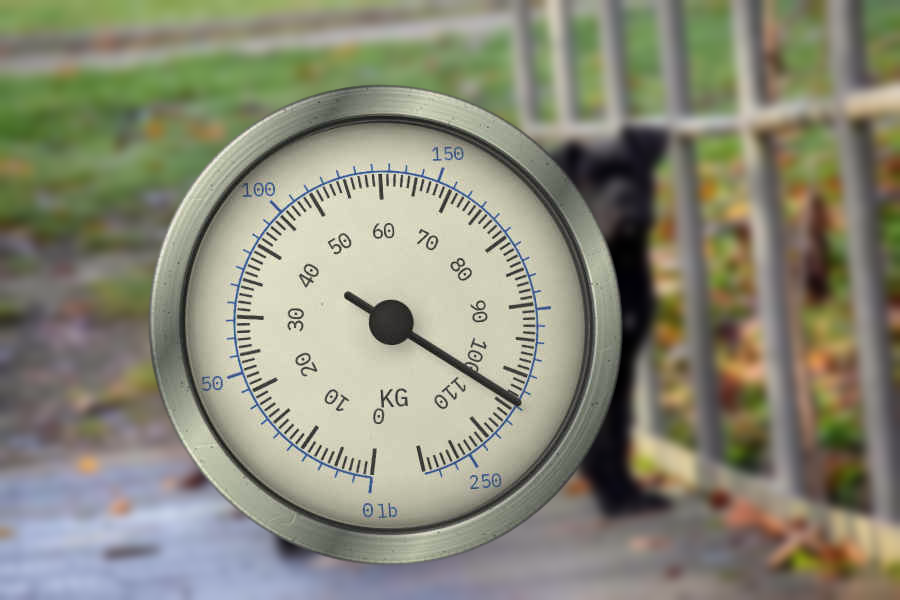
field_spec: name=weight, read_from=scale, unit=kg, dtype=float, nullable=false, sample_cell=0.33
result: 104
